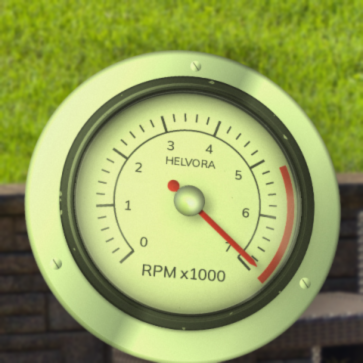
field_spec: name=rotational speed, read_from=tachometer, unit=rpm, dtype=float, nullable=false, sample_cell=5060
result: 6900
